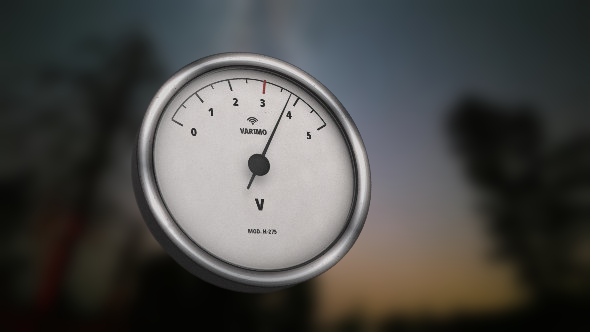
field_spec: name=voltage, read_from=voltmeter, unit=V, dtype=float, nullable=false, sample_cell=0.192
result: 3.75
